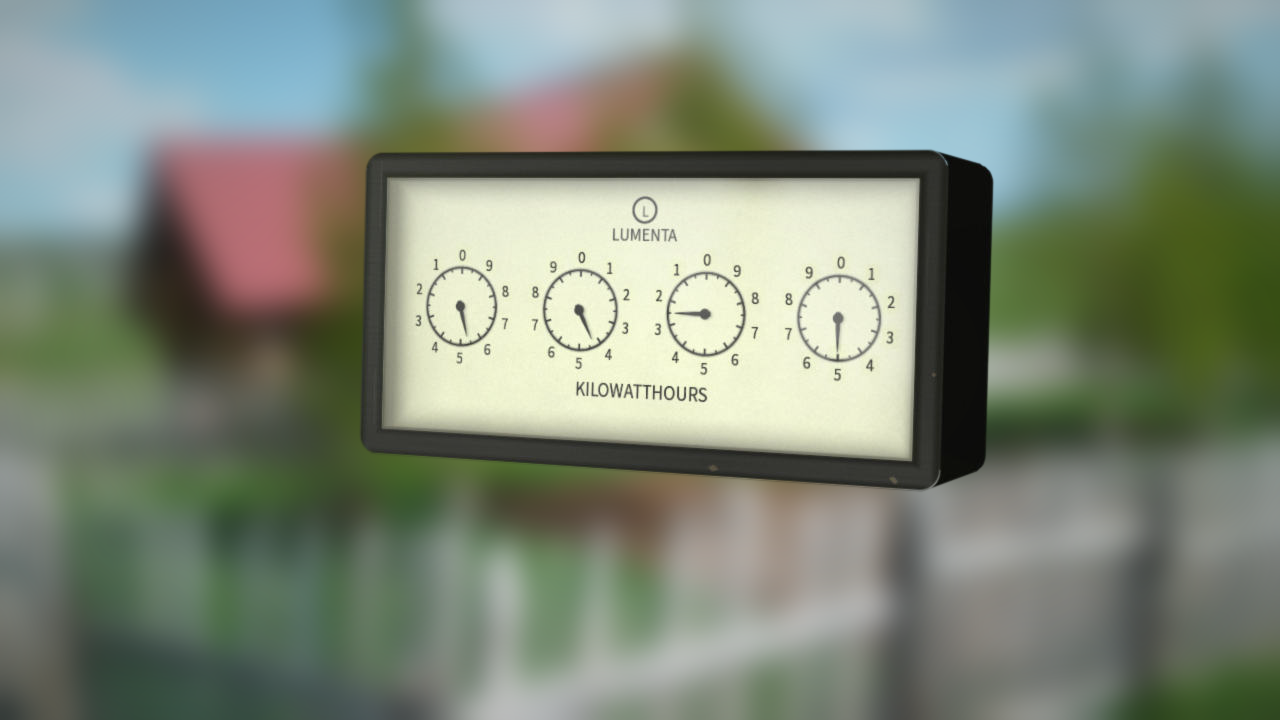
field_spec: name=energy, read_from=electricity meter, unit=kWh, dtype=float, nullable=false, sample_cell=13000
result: 5425
